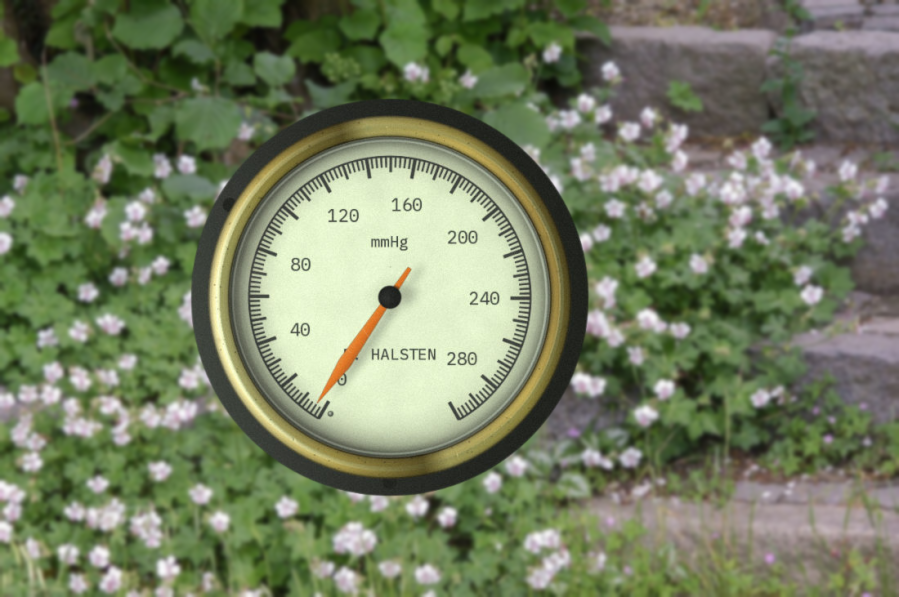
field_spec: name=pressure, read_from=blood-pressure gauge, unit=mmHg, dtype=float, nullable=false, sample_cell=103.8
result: 4
